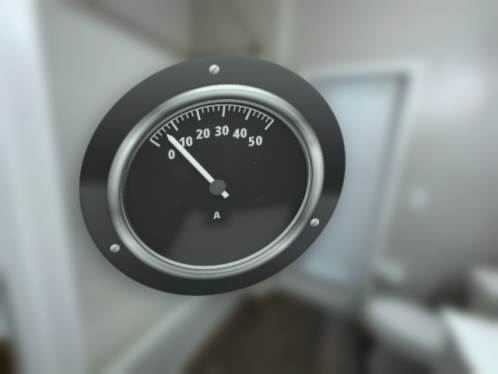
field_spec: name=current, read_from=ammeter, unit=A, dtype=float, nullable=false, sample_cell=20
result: 6
